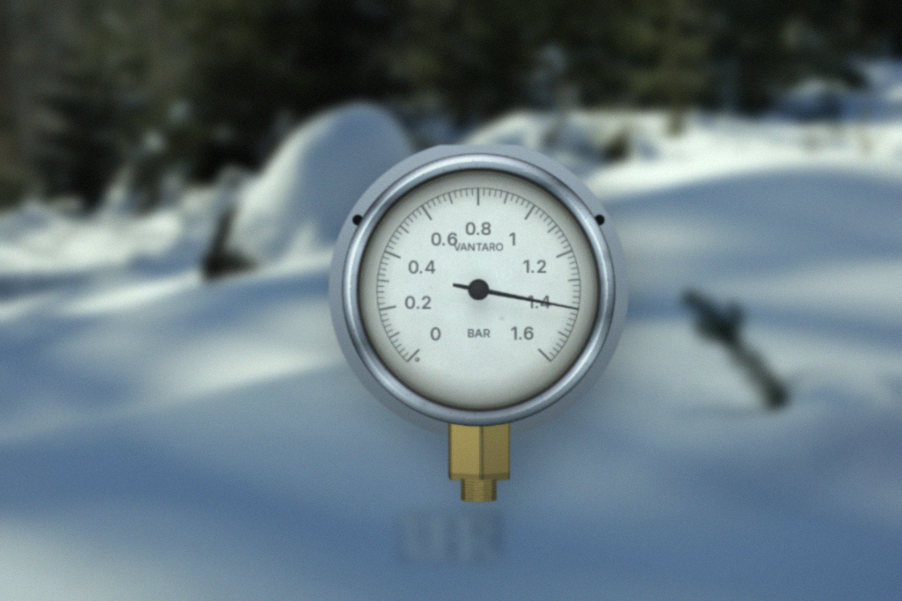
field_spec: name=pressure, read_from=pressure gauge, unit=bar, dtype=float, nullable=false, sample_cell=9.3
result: 1.4
